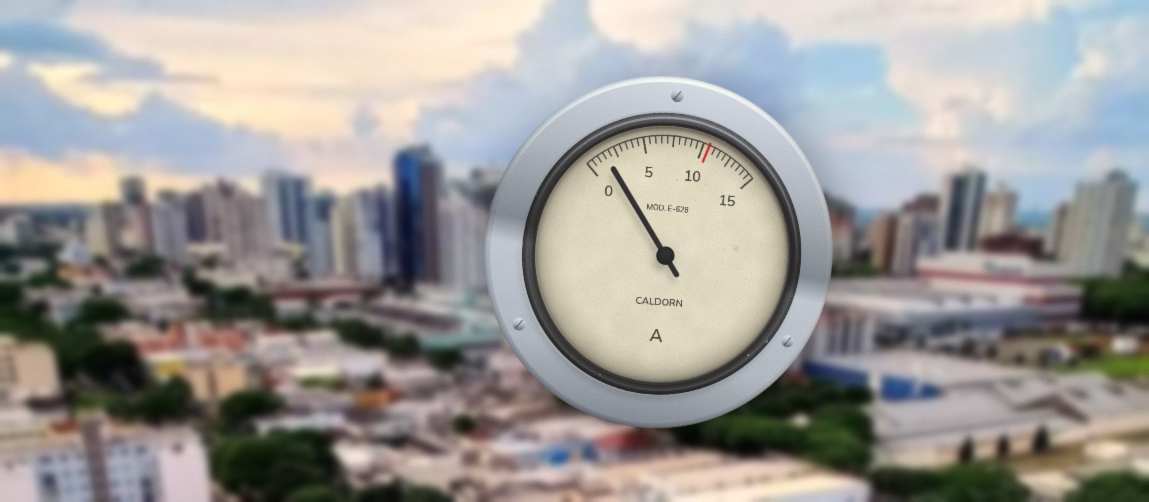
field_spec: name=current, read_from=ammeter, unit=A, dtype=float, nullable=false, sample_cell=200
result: 1.5
